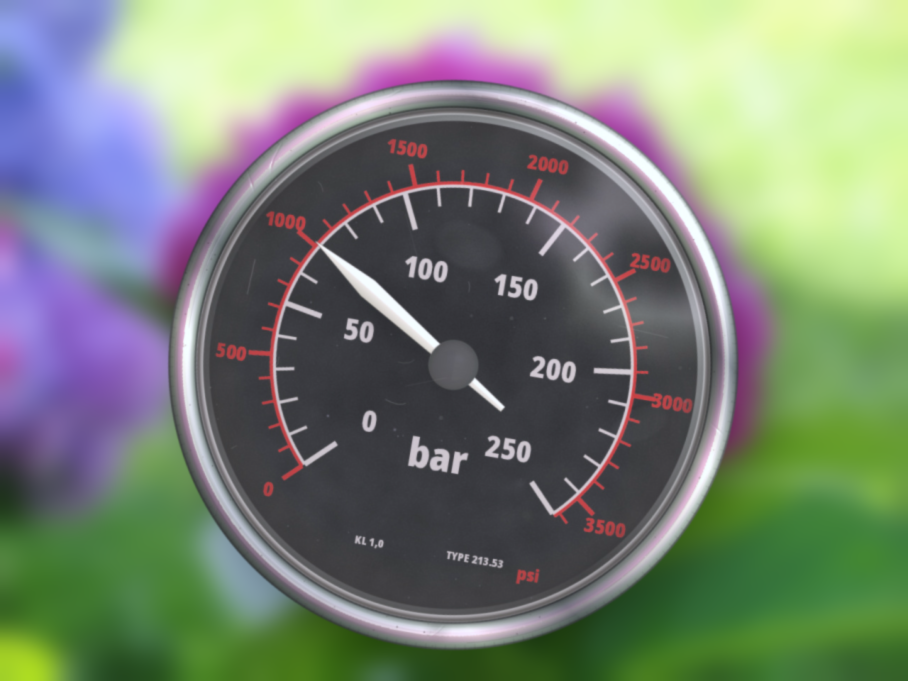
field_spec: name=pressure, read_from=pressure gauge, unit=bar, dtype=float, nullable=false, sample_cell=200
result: 70
